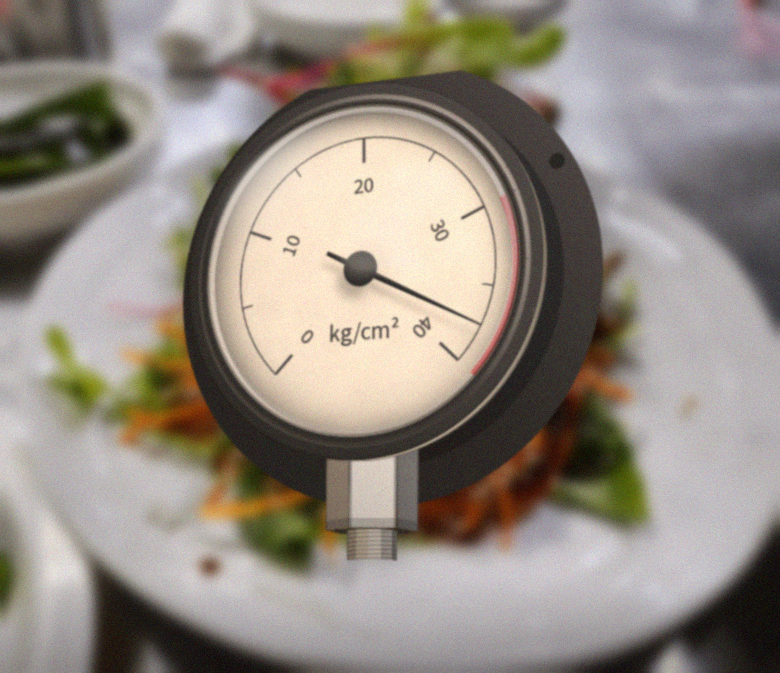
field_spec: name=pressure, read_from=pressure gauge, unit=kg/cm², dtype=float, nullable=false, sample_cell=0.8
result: 37.5
